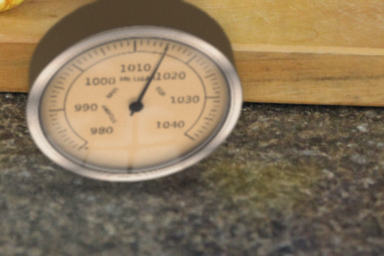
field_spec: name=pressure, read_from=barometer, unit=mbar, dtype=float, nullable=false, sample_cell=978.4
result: 1015
